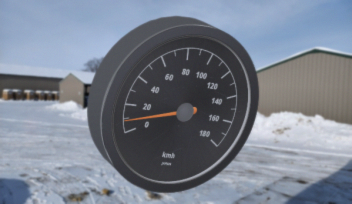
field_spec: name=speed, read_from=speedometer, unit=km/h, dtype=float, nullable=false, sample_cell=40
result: 10
